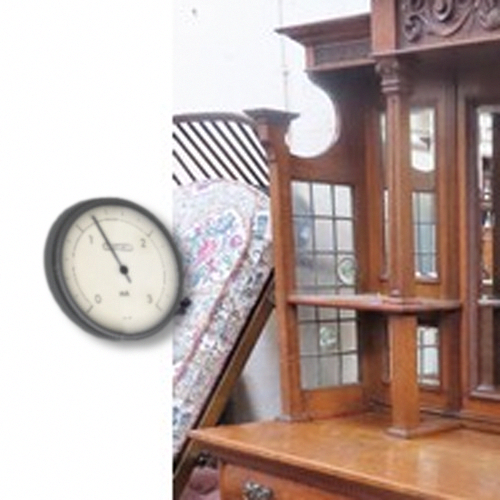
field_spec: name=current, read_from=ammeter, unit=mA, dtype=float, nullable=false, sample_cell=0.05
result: 1.2
